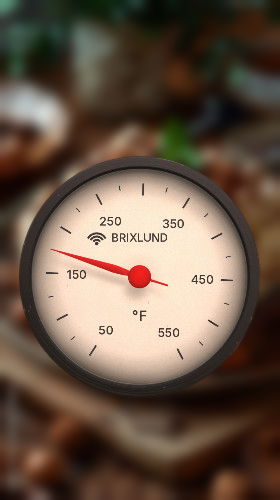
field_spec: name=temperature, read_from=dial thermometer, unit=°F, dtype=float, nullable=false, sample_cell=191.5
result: 175
